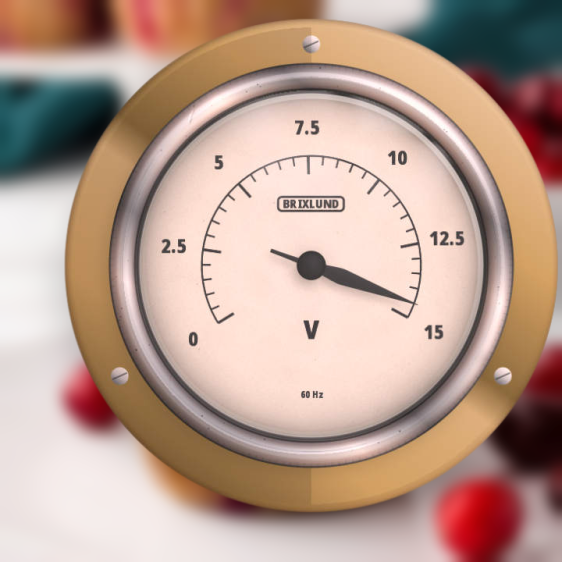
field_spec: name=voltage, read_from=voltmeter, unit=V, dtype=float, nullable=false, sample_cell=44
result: 14.5
